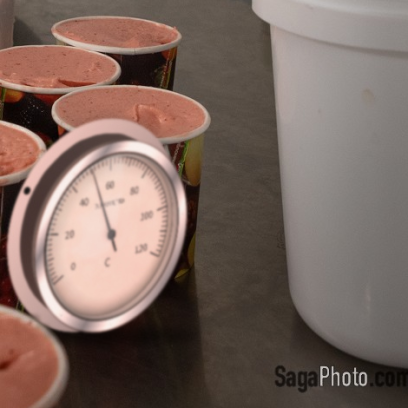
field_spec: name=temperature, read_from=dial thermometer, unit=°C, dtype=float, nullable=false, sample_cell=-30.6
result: 50
